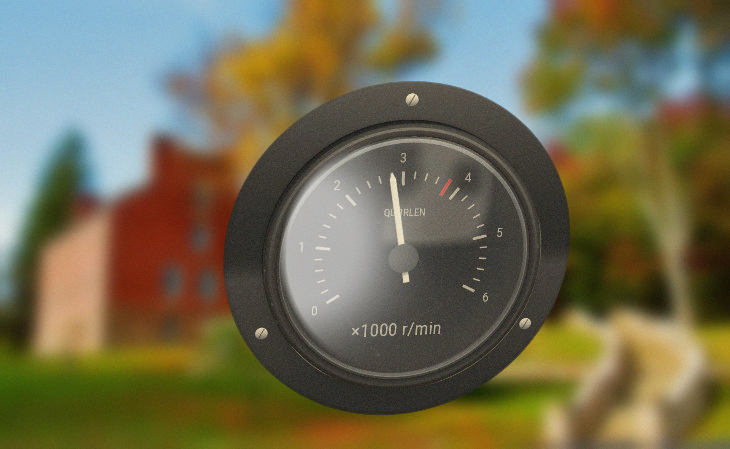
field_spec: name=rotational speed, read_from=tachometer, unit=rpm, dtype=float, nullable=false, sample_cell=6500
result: 2800
